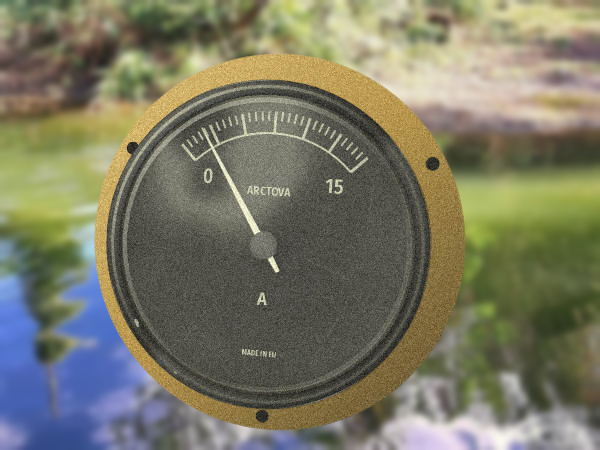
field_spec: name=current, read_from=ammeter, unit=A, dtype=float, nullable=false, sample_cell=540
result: 2
